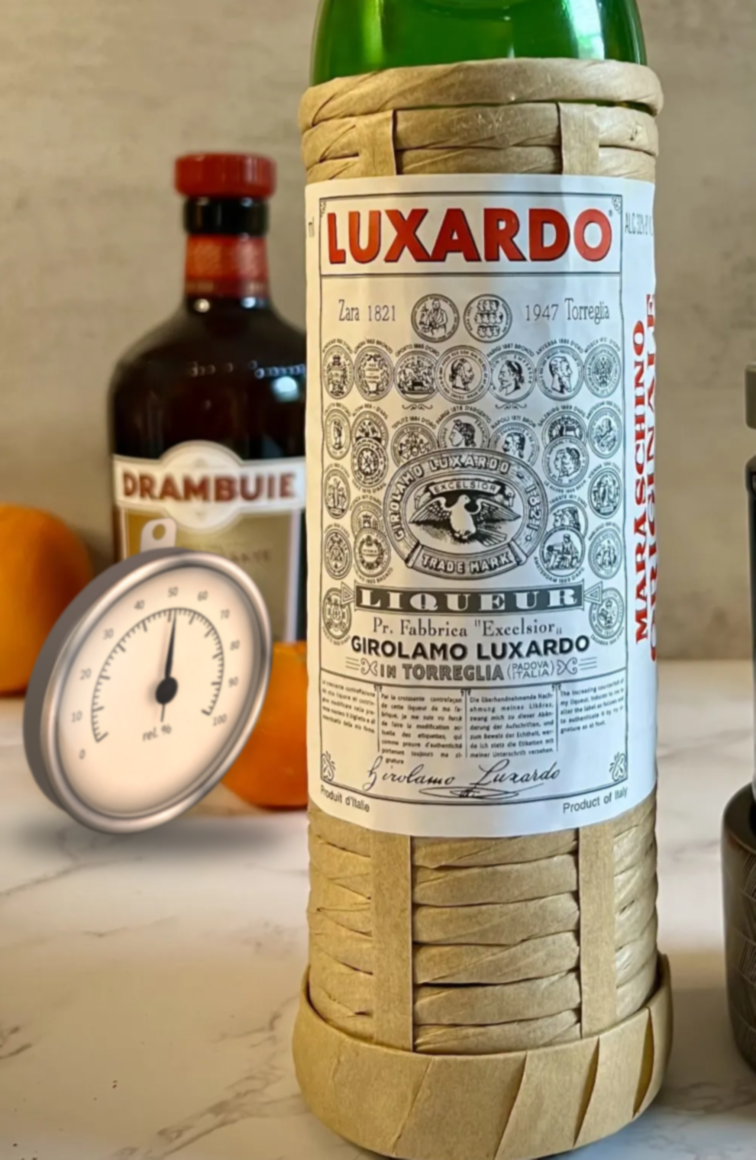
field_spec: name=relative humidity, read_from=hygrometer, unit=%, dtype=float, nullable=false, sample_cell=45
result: 50
